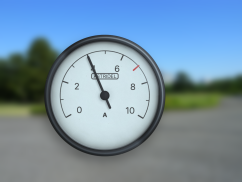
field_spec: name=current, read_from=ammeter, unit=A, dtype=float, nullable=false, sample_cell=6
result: 4
